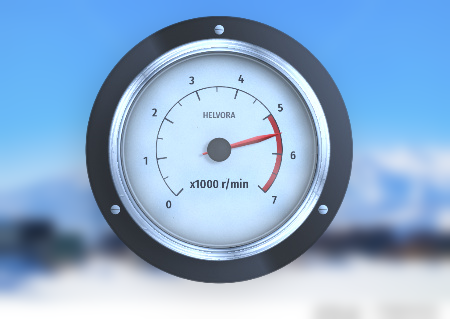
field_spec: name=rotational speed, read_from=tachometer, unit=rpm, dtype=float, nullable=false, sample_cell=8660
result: 5500
